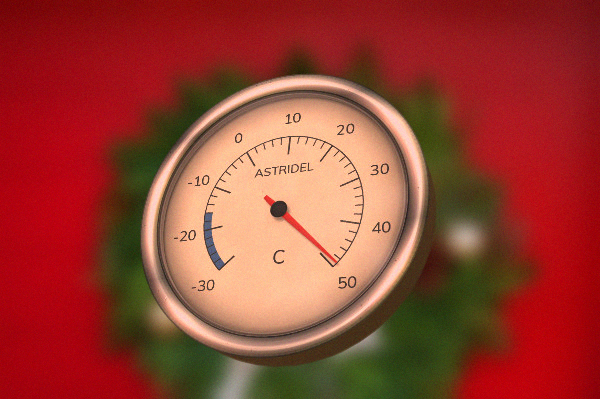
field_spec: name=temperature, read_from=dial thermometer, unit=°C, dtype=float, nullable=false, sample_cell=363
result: 49
